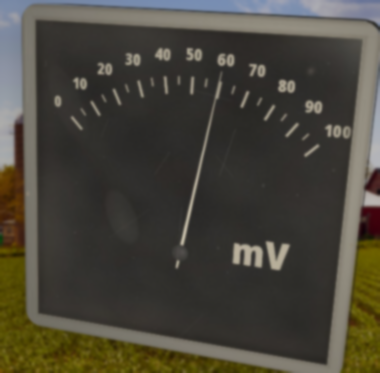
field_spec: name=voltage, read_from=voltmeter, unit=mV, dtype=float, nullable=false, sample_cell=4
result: 60
